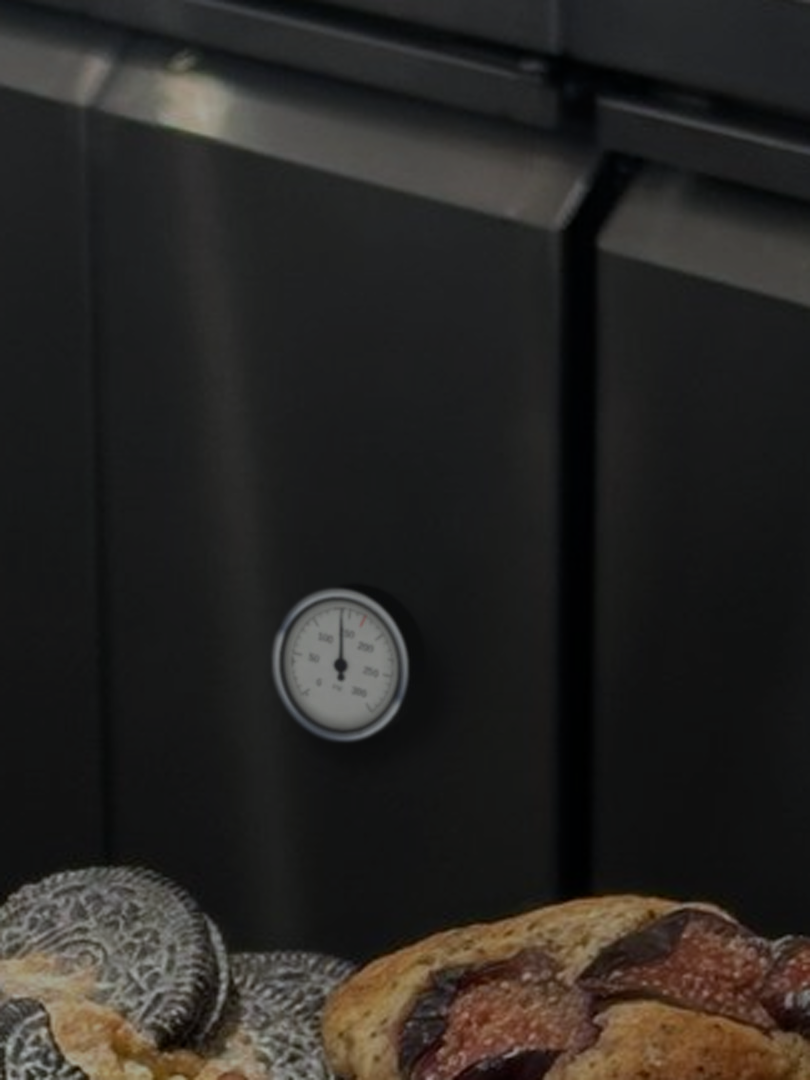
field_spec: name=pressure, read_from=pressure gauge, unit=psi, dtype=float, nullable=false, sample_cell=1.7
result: 140
